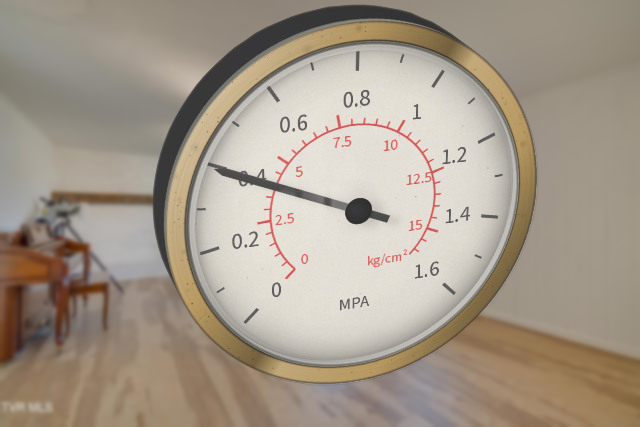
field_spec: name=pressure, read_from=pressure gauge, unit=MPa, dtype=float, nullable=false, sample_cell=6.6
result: 0.4
